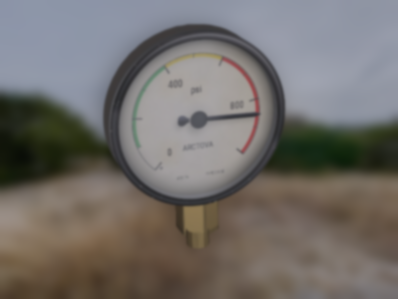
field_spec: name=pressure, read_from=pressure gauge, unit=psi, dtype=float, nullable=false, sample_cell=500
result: 850
